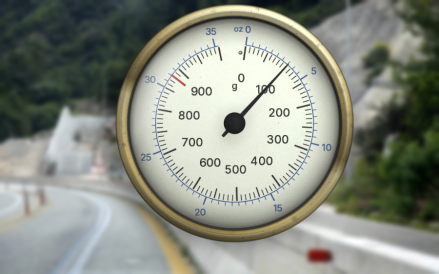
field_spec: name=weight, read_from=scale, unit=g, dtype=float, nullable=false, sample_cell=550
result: 100
